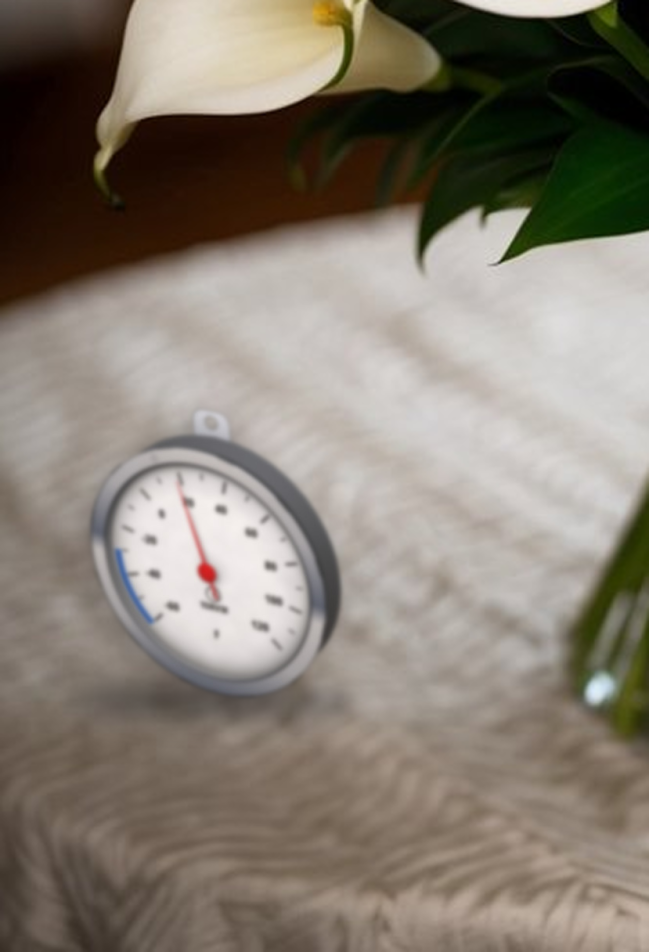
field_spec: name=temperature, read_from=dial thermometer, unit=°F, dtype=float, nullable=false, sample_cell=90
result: 20
